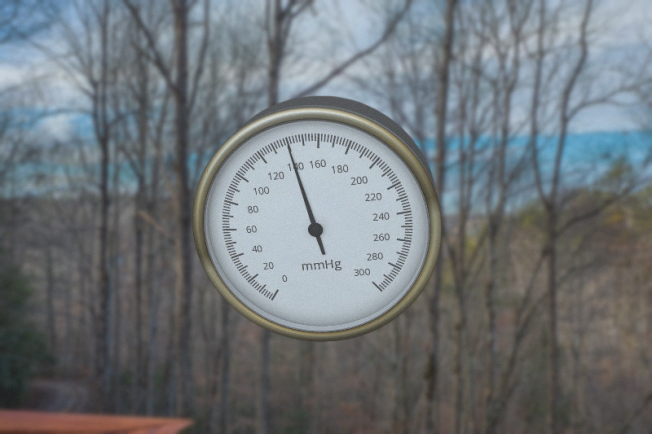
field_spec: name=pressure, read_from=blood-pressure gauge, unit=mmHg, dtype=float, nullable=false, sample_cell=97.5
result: 140
